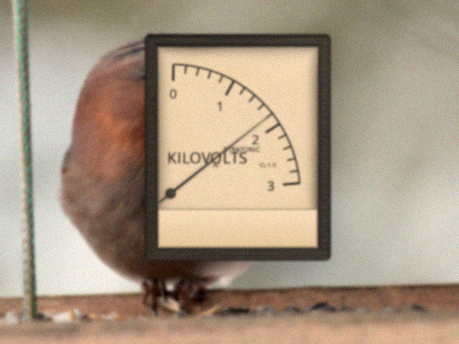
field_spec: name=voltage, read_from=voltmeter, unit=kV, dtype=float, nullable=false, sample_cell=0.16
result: 1.8
